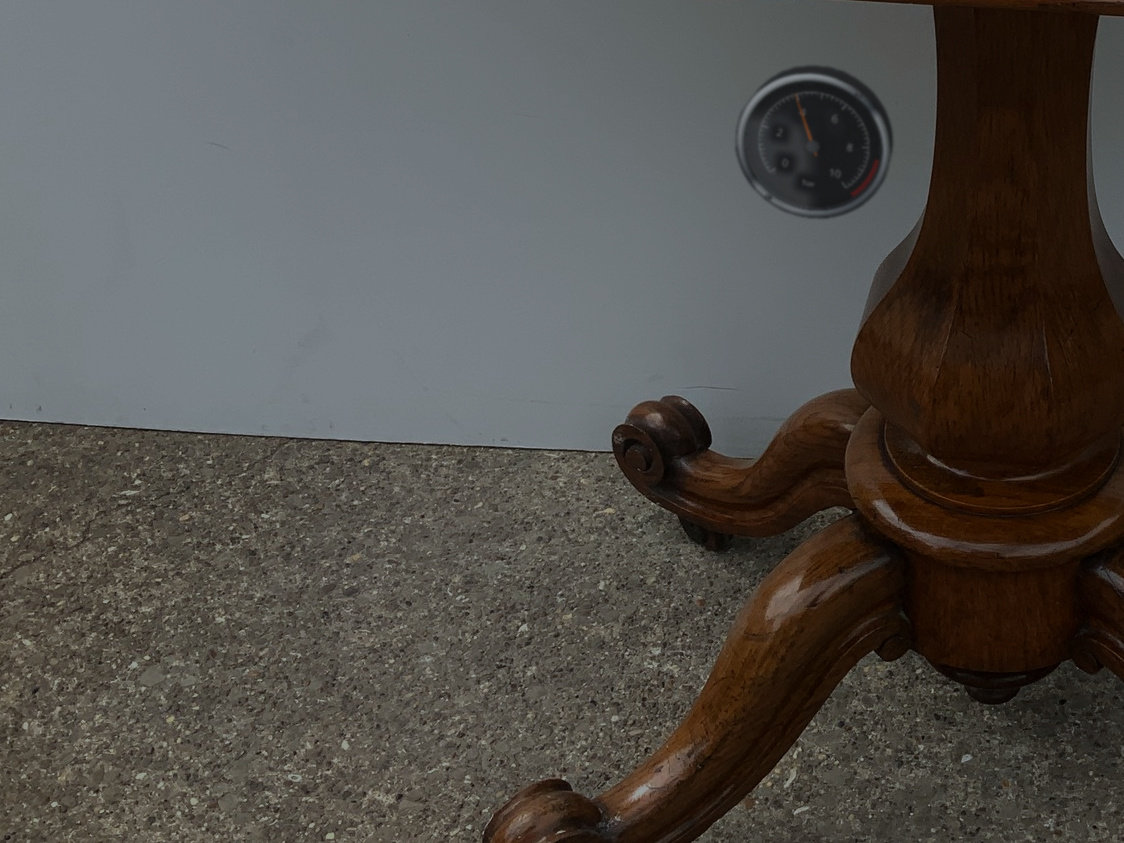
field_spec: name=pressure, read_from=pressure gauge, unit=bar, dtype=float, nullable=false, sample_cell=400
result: 4
